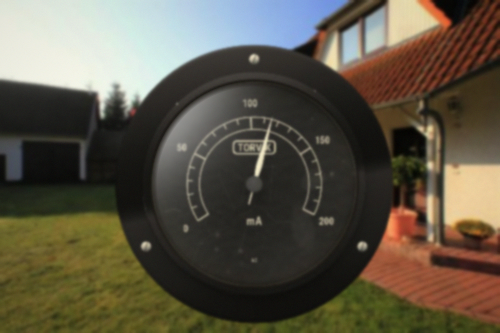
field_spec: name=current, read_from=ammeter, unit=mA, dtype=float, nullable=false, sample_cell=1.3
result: 115
